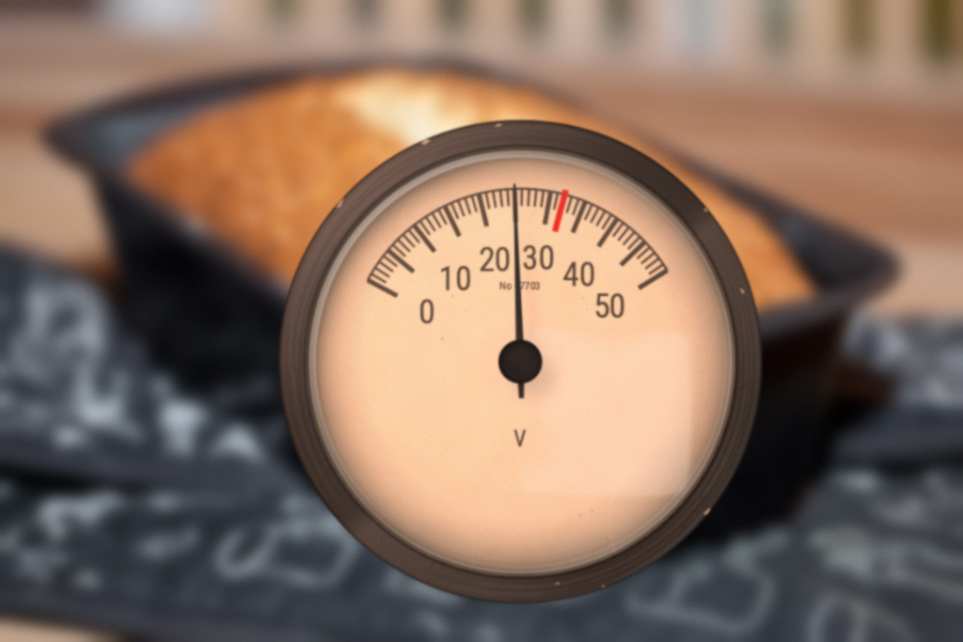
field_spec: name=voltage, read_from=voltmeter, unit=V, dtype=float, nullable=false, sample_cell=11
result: 25
